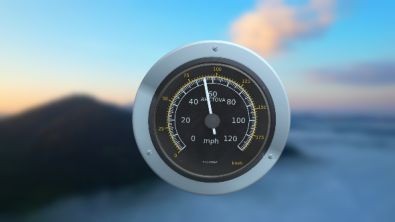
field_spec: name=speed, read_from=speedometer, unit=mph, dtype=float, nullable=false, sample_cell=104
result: 55
